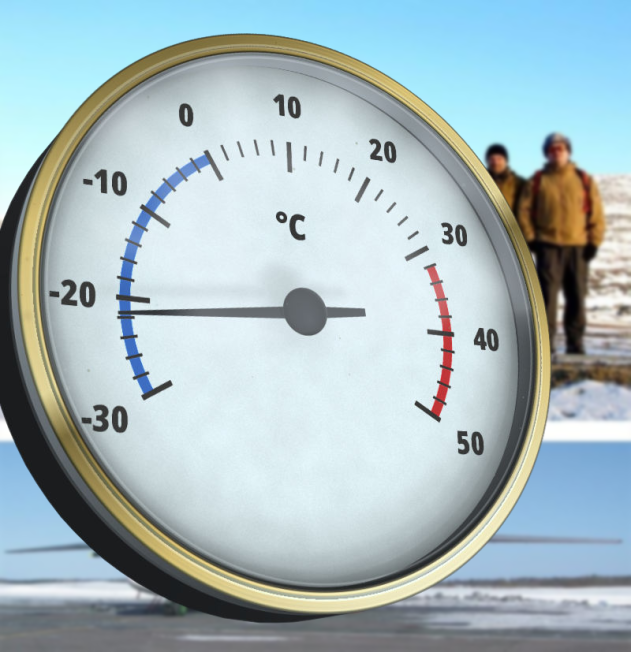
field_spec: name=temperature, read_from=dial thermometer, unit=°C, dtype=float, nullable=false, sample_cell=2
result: -22
